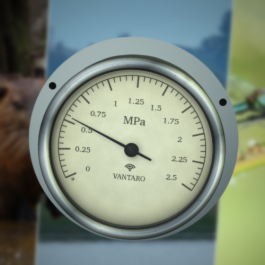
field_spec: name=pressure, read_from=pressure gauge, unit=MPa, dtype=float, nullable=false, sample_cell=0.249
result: 0.55
